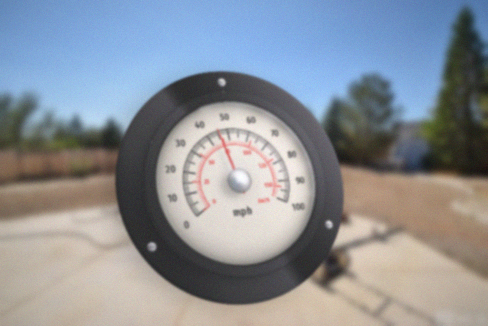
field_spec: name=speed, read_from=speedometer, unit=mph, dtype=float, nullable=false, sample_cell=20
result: 45
